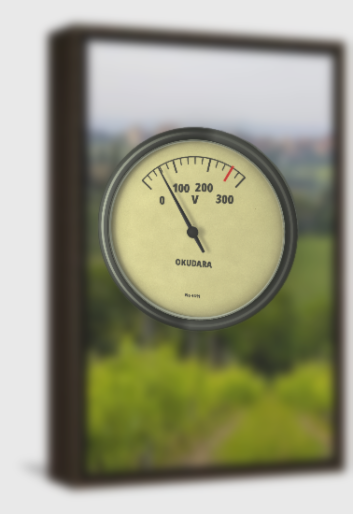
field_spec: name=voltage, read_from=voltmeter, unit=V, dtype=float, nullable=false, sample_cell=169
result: 60
